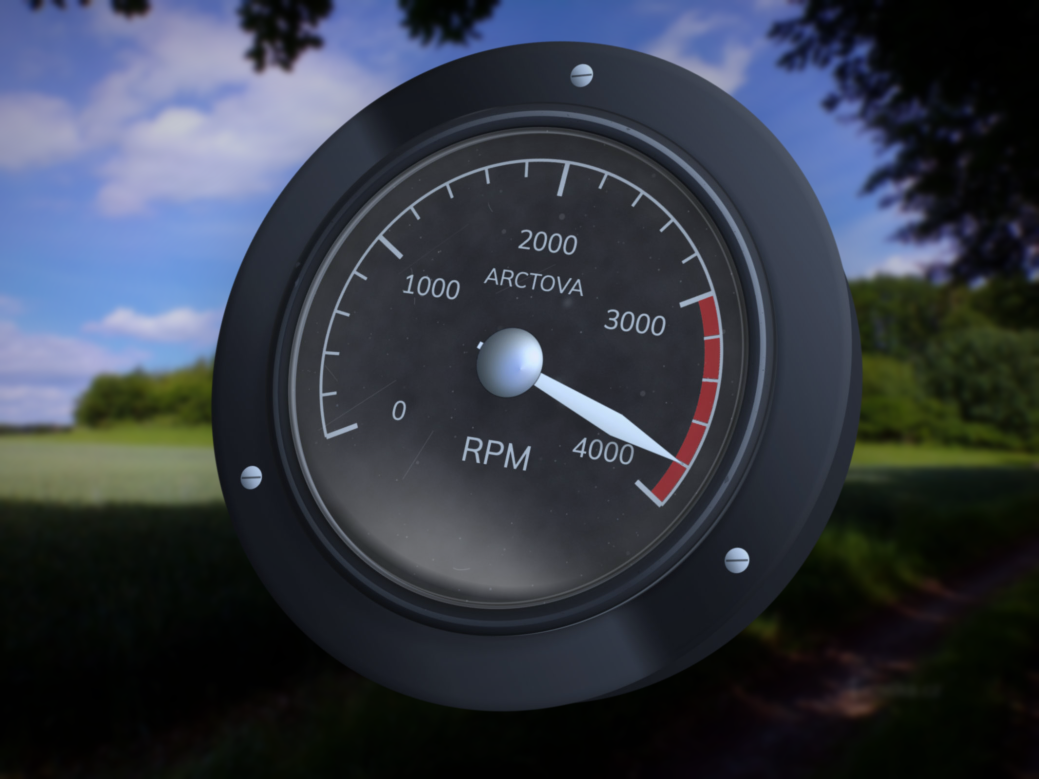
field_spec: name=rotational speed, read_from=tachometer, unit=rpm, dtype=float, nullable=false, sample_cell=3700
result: 3800
